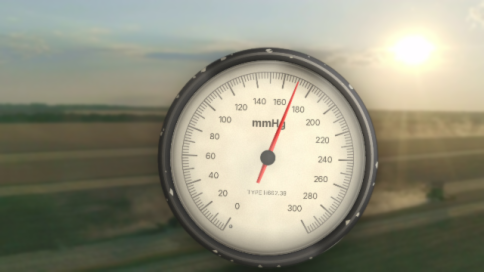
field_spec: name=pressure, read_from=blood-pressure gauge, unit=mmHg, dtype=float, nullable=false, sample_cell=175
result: 170
